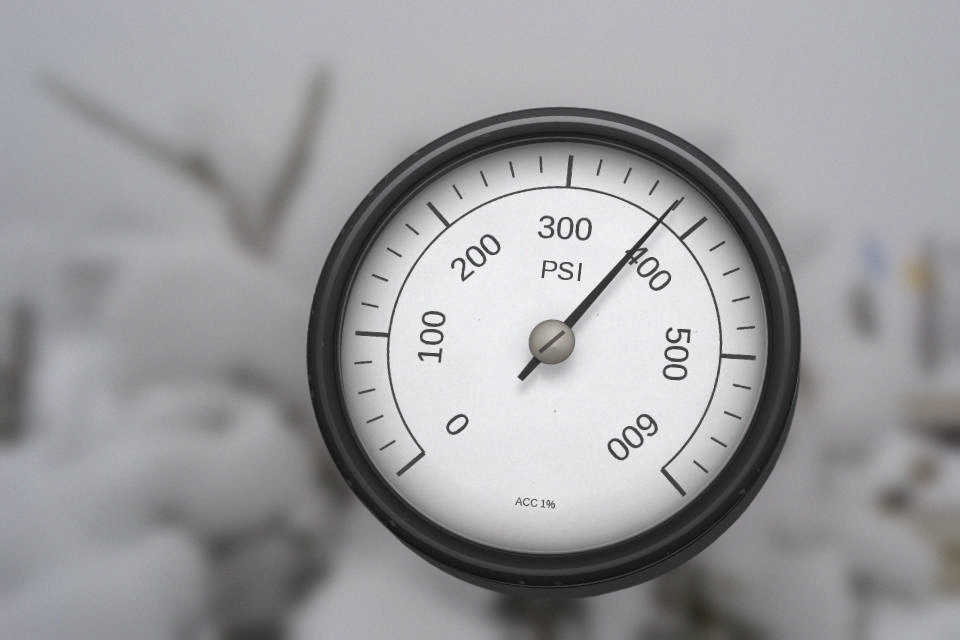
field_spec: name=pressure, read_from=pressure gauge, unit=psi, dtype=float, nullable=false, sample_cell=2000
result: 380
